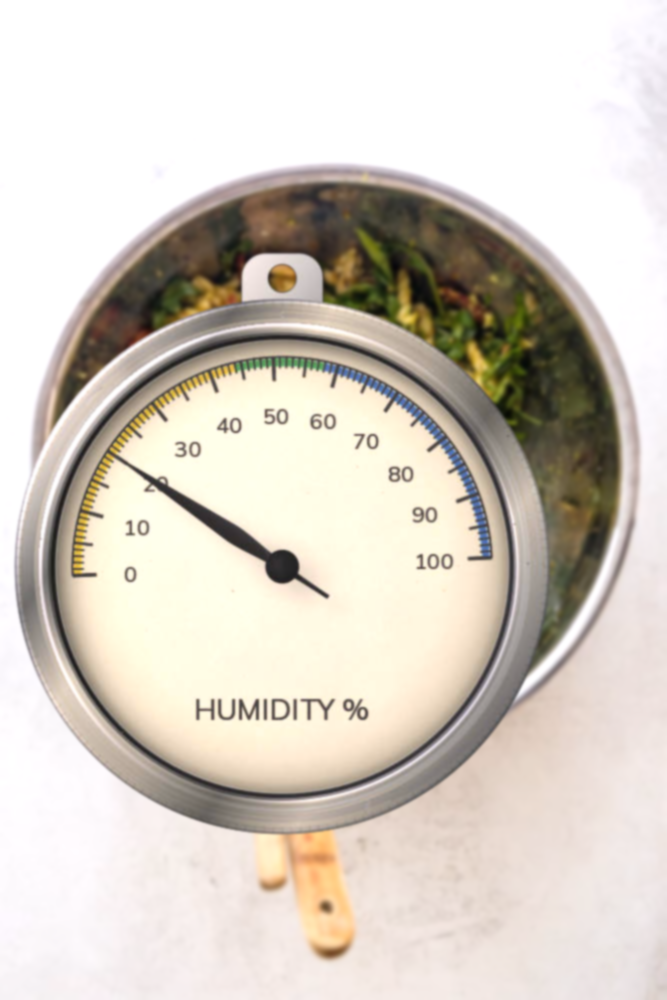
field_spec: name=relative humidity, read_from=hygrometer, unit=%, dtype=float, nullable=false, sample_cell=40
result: 20
